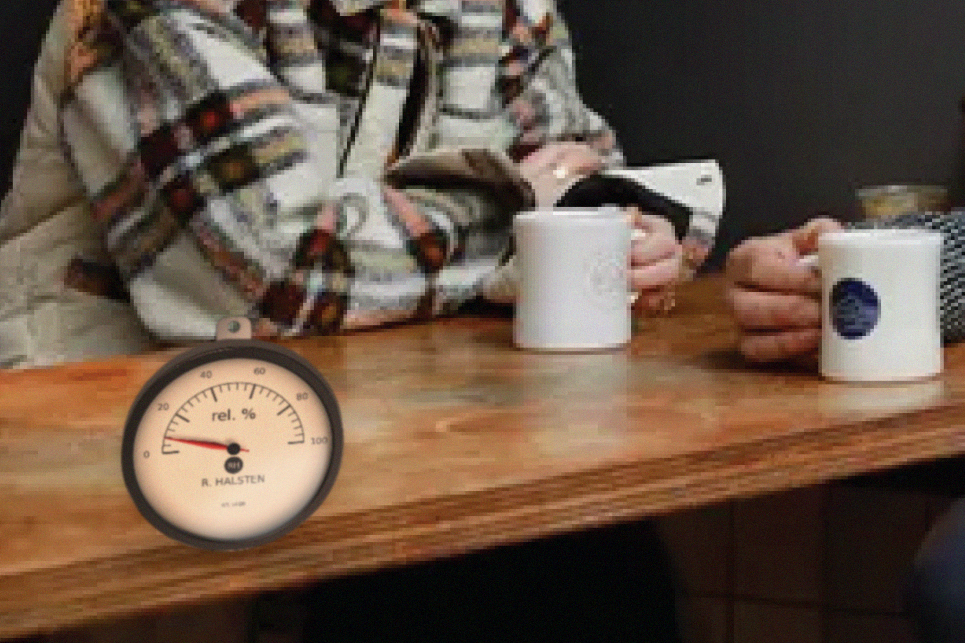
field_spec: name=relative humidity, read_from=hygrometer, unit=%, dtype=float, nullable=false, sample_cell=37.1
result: 8
